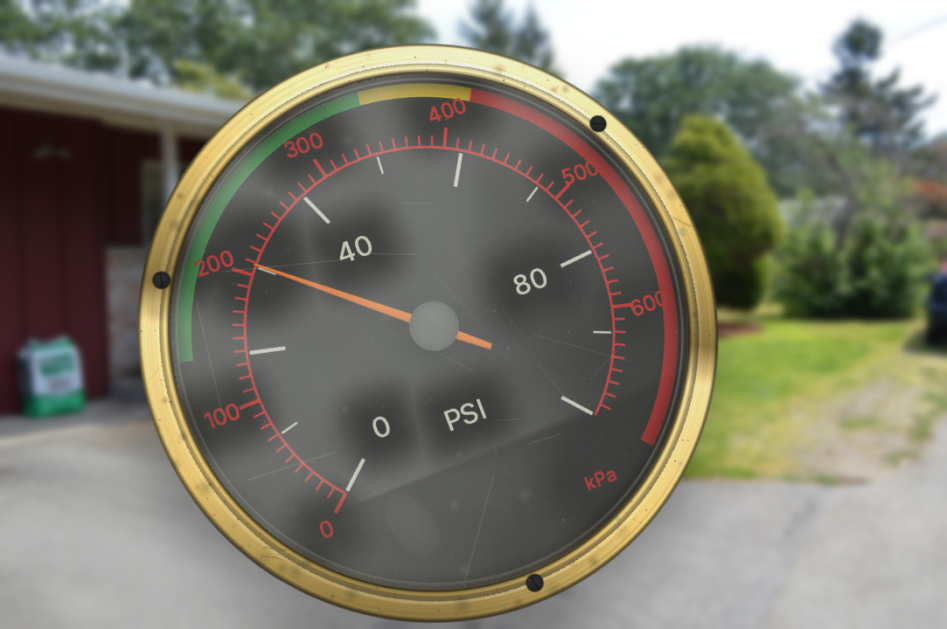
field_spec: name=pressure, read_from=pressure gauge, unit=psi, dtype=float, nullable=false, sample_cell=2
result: 30
